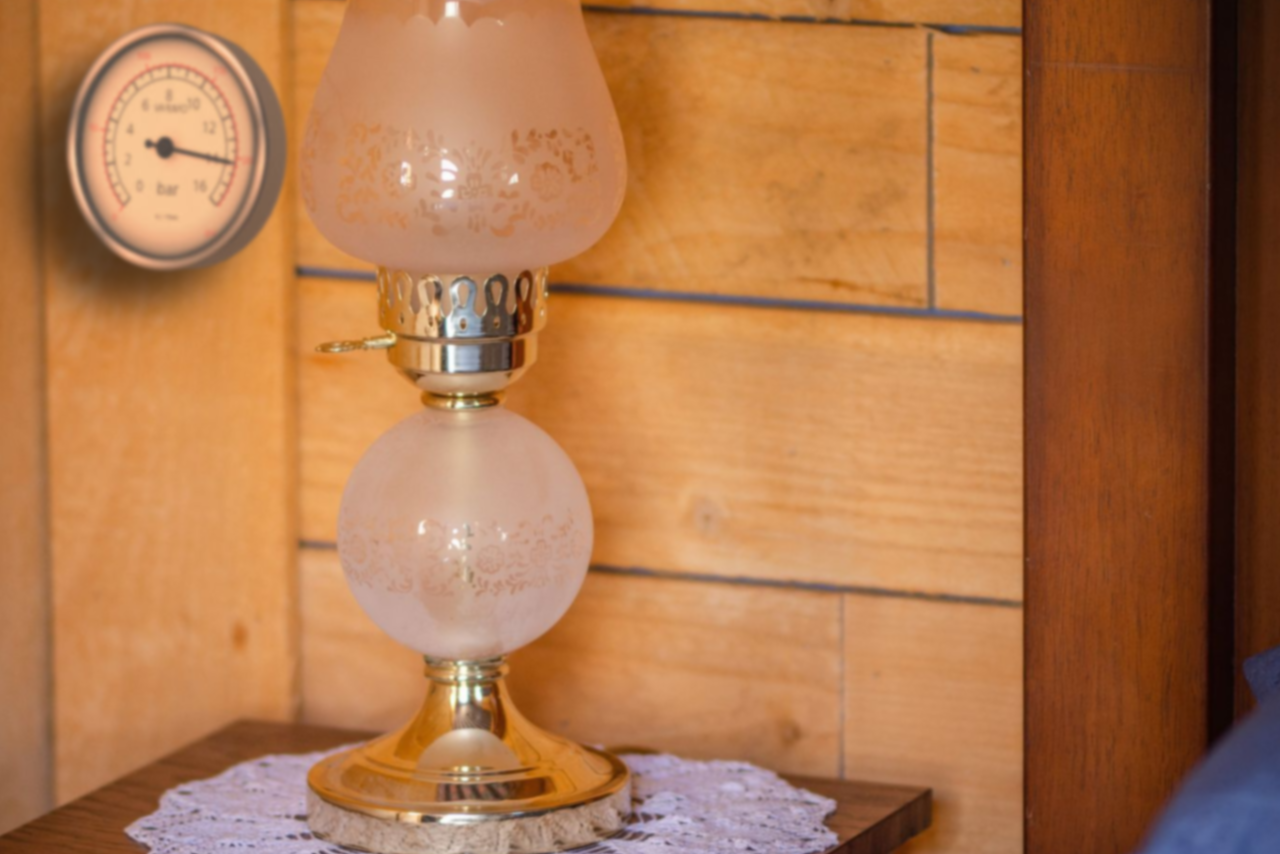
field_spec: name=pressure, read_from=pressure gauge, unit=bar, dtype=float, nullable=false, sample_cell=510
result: 14
